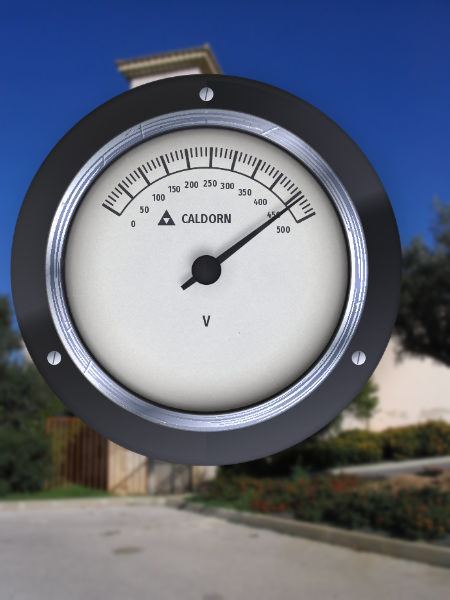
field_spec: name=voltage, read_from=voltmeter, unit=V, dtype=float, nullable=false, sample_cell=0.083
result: 460
